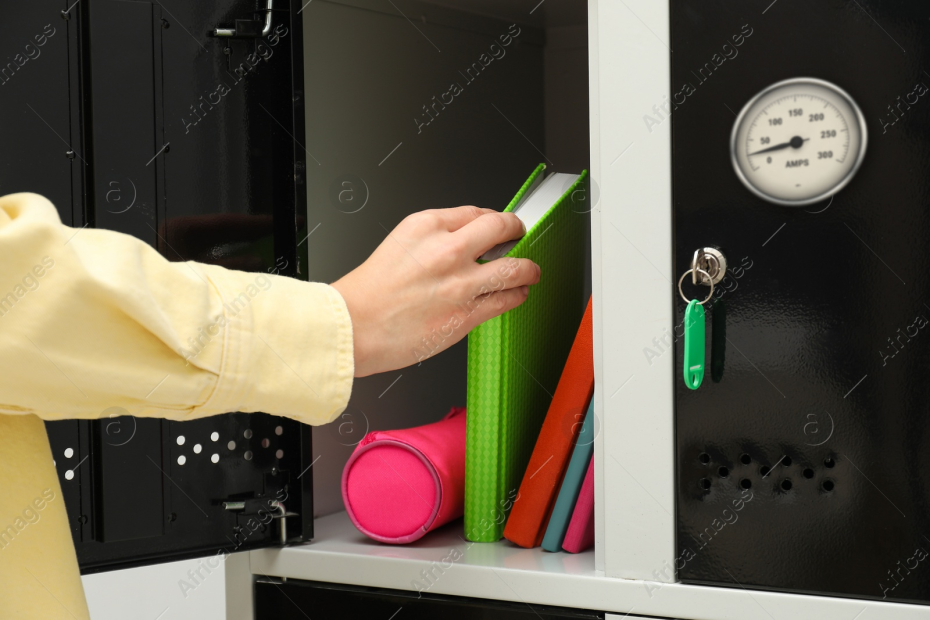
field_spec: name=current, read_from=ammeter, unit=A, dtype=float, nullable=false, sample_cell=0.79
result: 25
